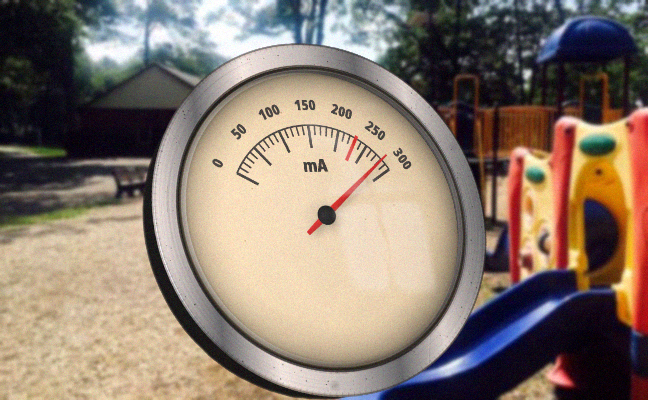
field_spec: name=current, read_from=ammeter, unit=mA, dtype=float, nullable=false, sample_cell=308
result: 280
